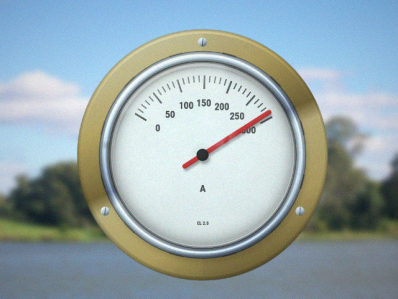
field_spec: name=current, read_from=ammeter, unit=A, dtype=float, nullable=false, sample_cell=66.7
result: 290
